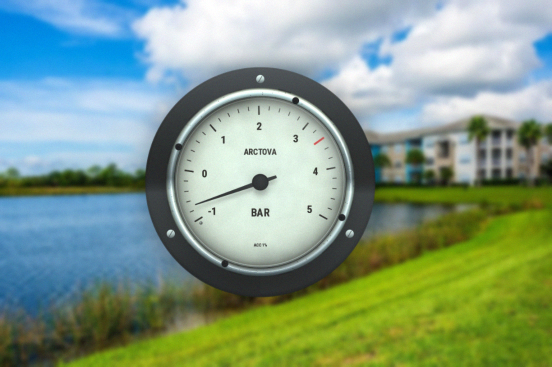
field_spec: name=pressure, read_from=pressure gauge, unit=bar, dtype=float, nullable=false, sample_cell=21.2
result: -0.7
